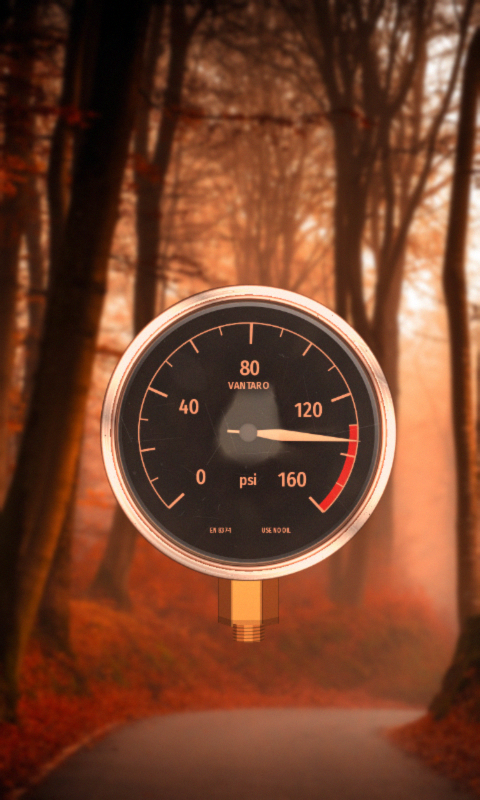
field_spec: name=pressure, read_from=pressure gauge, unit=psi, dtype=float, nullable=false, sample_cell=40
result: 135
